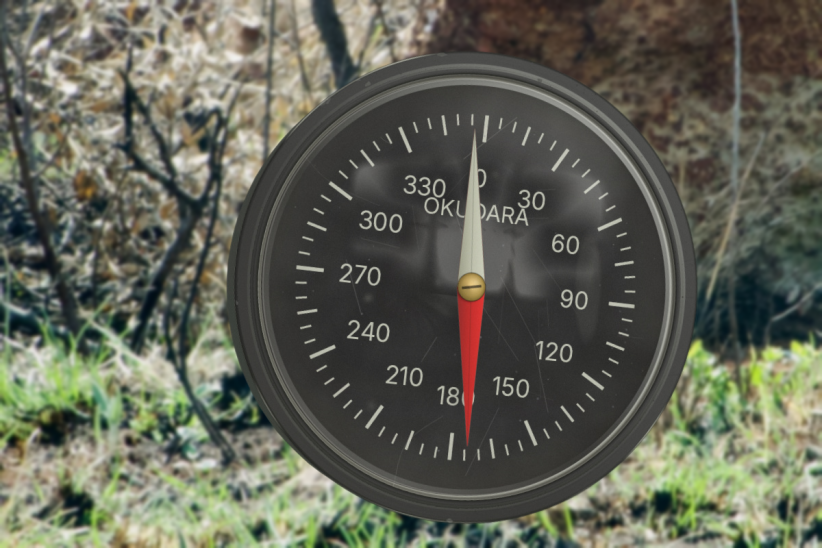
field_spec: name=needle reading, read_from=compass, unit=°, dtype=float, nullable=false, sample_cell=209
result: 175
